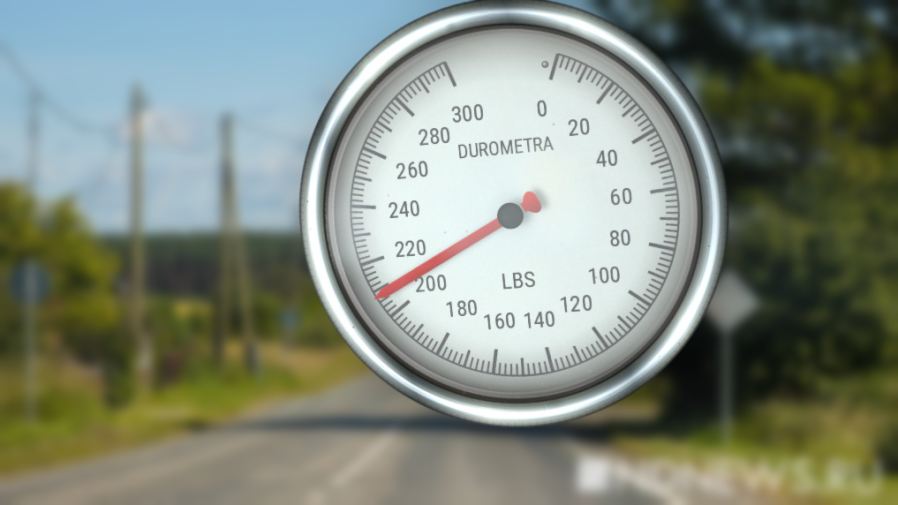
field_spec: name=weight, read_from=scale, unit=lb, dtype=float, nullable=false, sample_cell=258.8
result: 208
